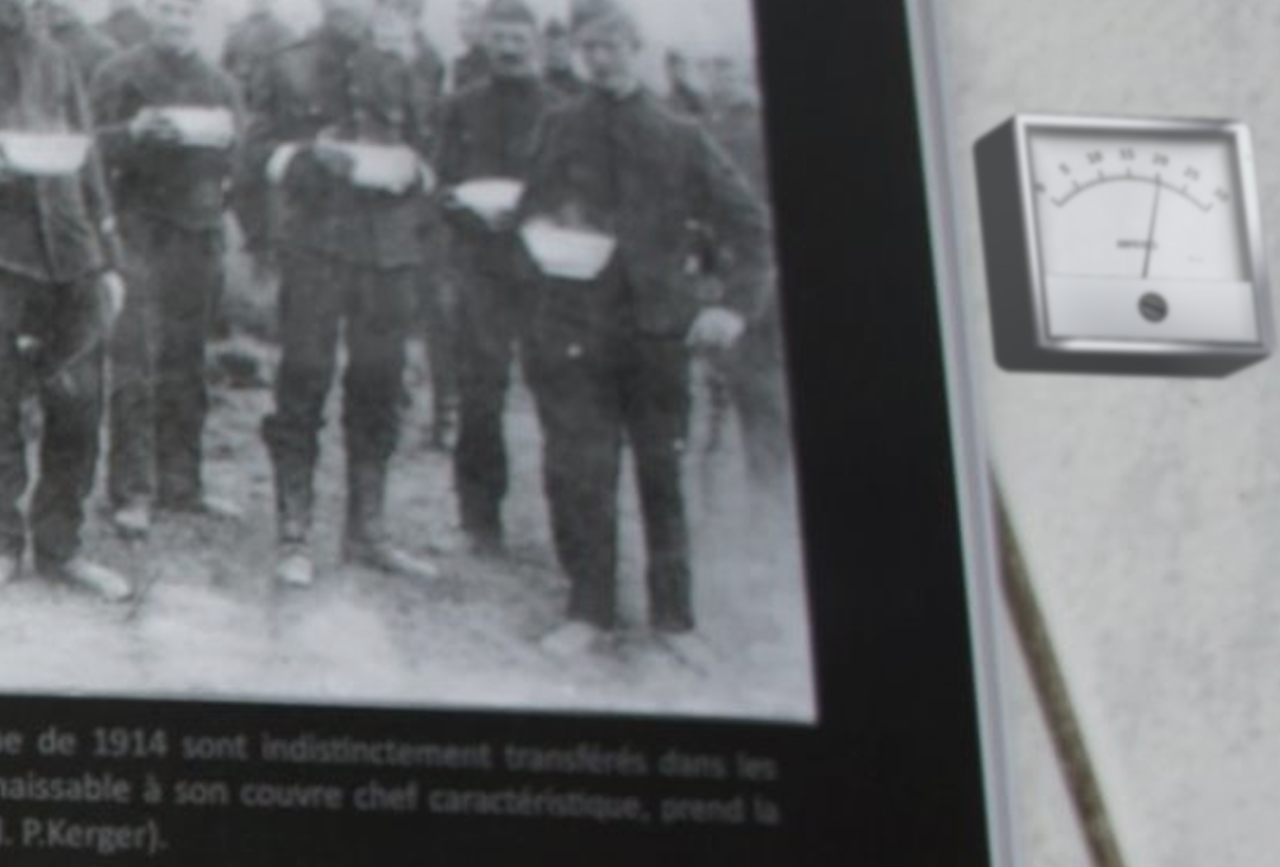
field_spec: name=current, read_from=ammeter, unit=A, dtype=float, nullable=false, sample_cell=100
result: 20
